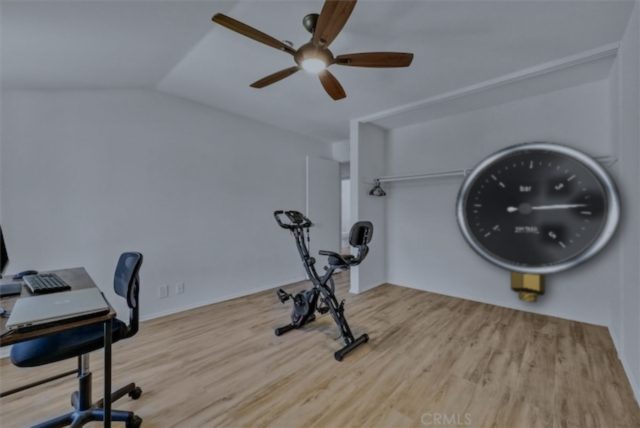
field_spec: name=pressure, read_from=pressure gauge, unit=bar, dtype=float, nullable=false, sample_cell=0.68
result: 3.8
